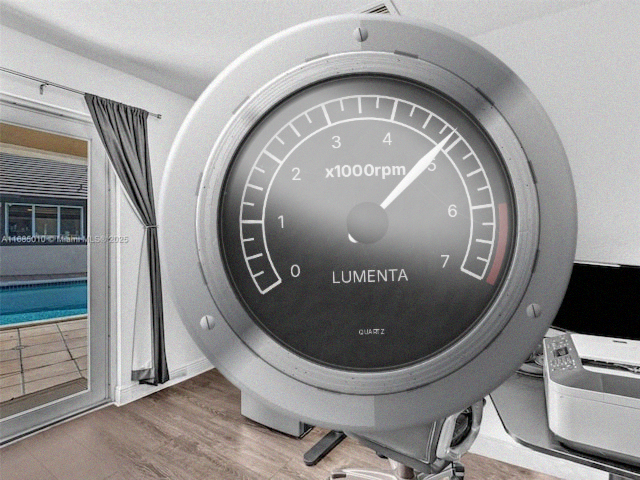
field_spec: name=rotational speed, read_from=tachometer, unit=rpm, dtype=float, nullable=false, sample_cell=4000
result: 4875
